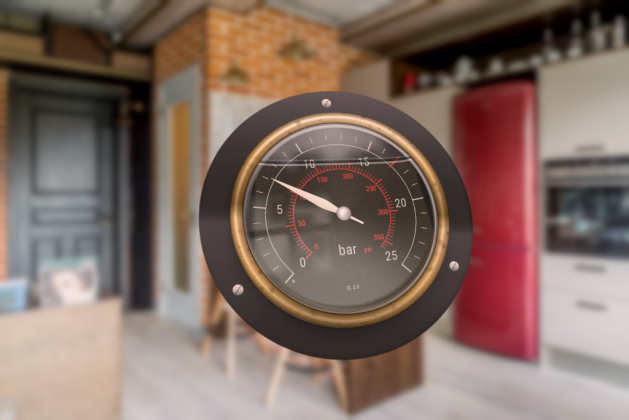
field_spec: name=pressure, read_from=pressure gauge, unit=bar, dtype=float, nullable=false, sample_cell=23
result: 7
